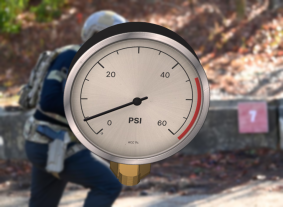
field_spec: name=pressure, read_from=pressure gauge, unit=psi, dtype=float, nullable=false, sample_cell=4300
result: 5
